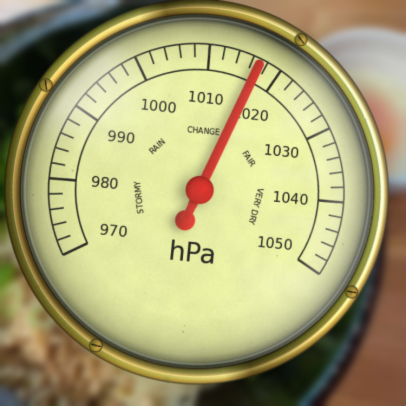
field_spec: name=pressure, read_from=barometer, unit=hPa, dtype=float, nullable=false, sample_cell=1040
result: 1017
